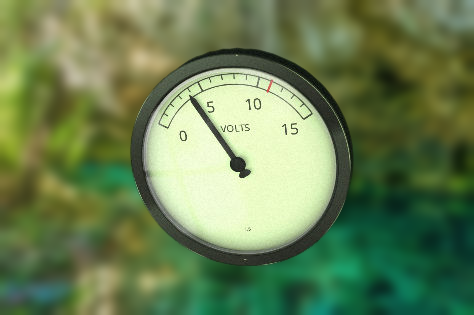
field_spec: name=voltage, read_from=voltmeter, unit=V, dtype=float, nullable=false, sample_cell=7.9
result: 4
